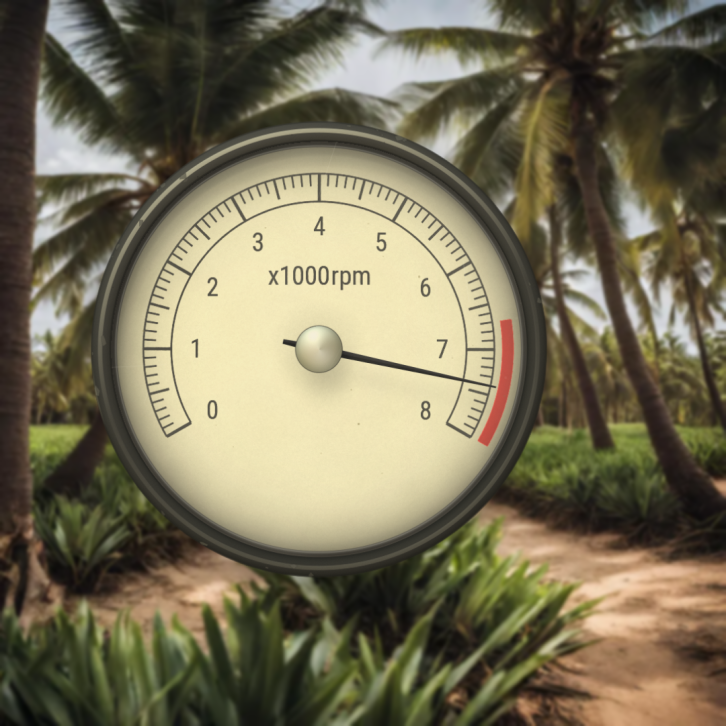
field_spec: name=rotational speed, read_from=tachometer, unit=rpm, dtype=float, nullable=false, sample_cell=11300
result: 7400
